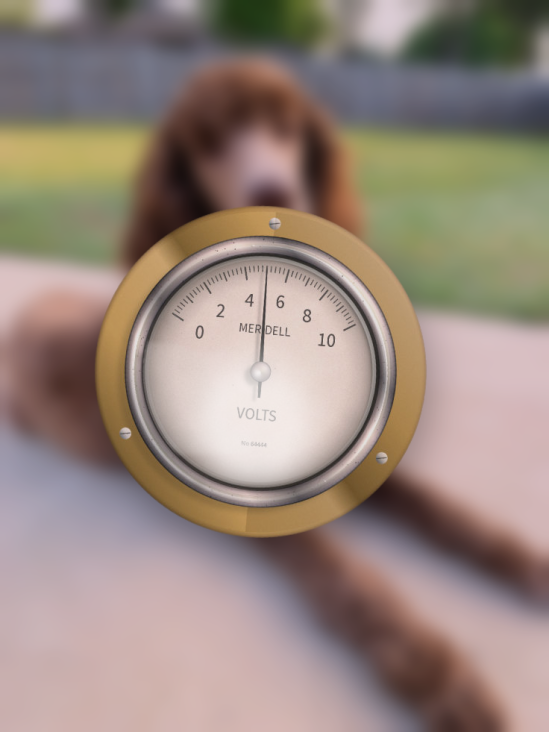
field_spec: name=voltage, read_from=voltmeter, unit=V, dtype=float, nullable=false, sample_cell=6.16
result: 5
